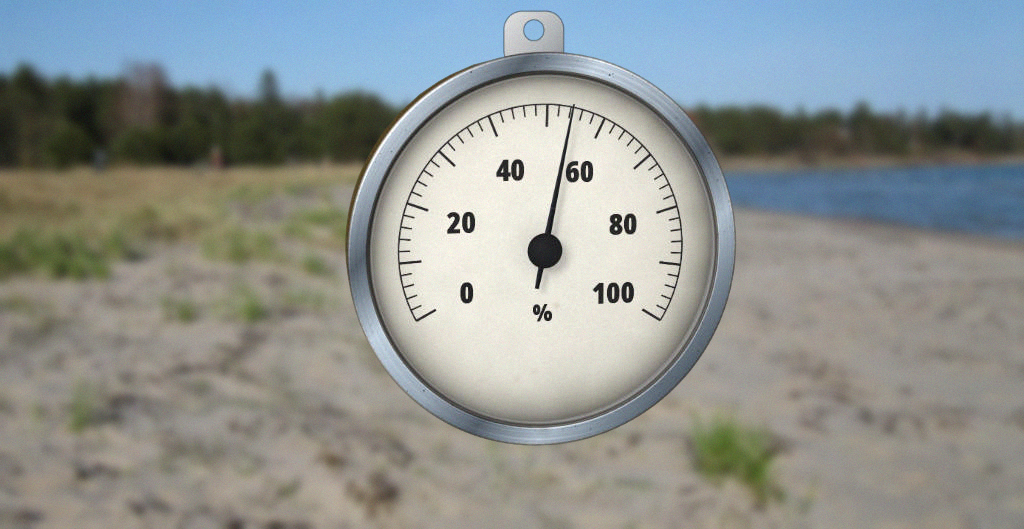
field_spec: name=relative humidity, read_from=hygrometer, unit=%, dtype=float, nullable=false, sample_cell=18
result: 54
